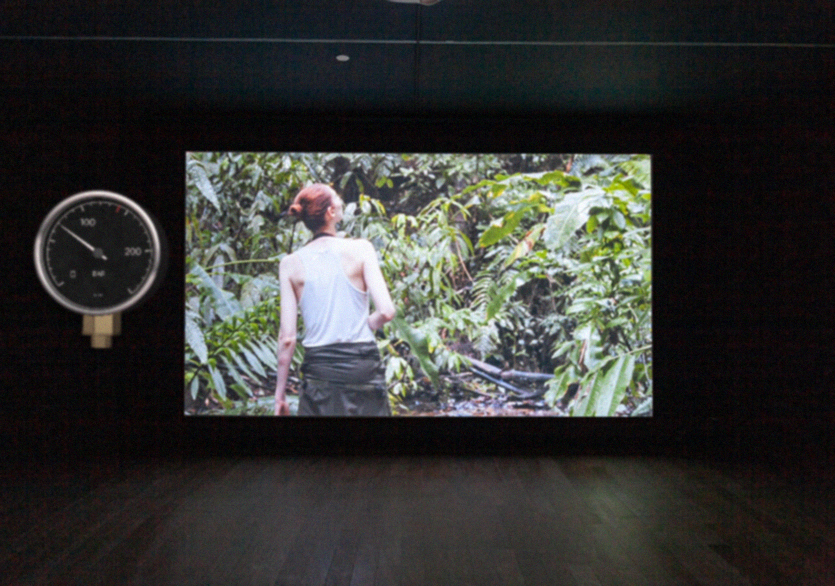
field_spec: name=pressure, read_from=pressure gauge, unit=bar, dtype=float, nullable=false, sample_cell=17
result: 70
